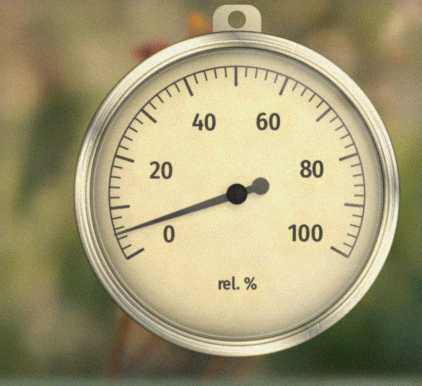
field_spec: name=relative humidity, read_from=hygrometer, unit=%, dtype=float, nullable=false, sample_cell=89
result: 5
